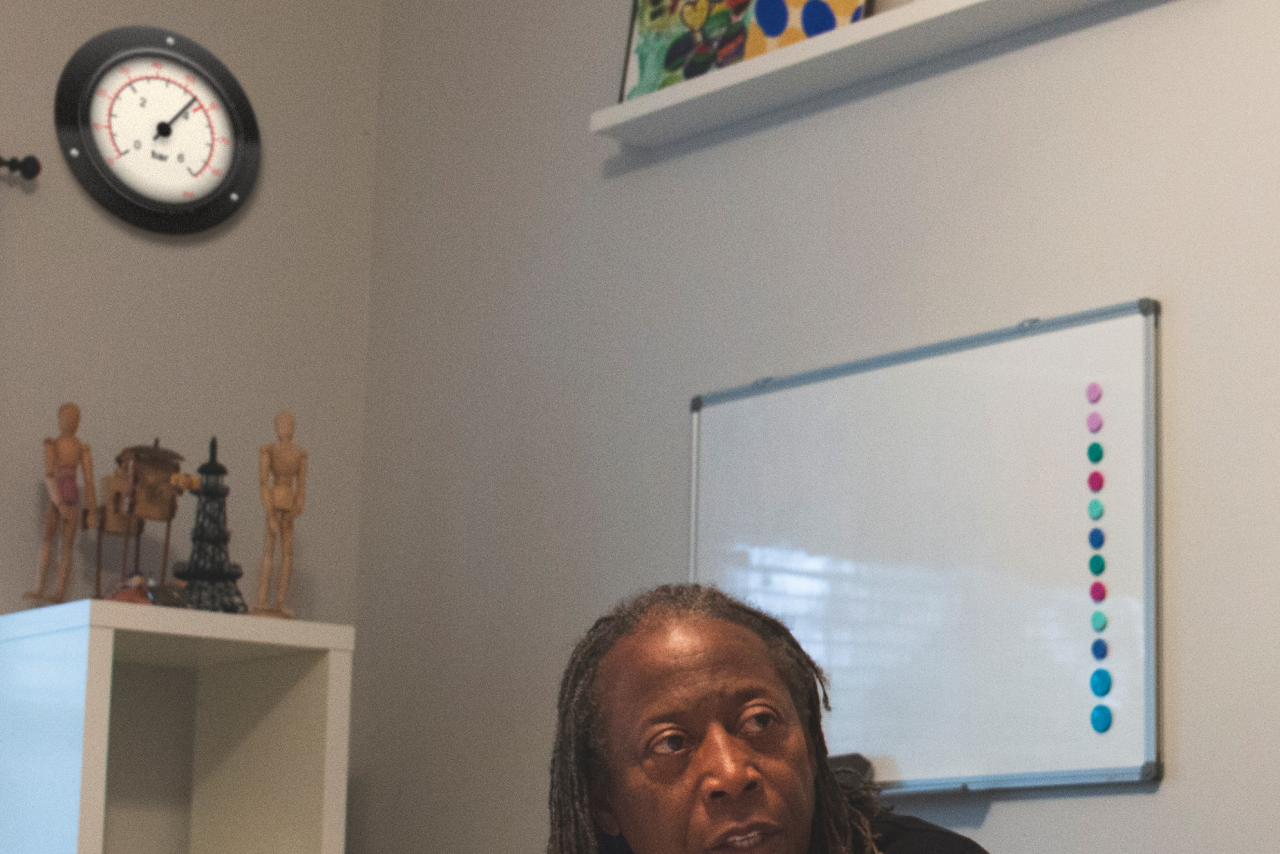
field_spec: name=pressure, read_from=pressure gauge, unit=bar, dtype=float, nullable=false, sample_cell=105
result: 3.75
